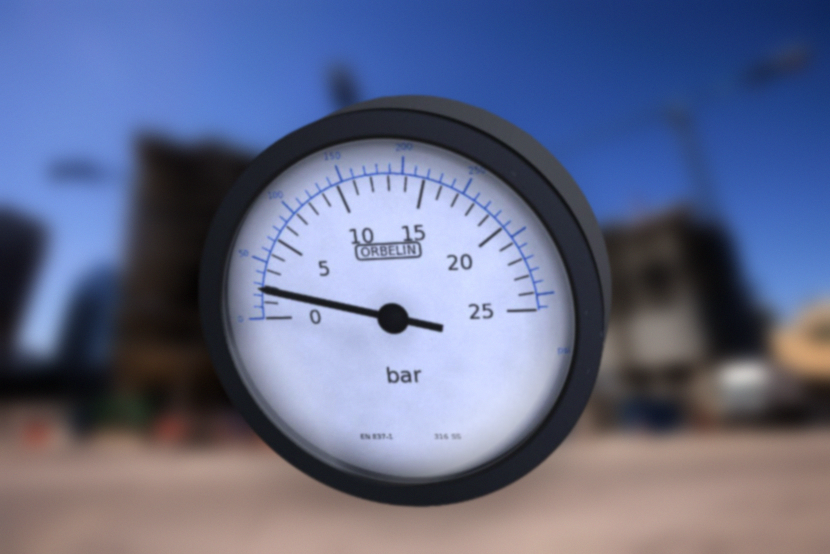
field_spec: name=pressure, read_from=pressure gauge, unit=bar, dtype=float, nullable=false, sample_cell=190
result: 2
